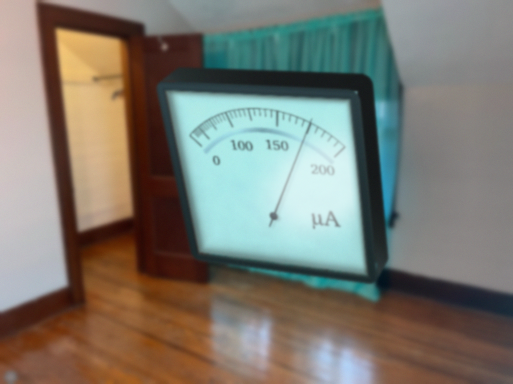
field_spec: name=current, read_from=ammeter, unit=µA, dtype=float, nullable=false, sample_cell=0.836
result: 175
